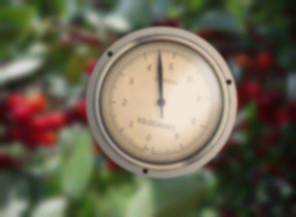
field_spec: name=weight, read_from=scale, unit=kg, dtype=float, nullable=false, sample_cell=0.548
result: 4.5
